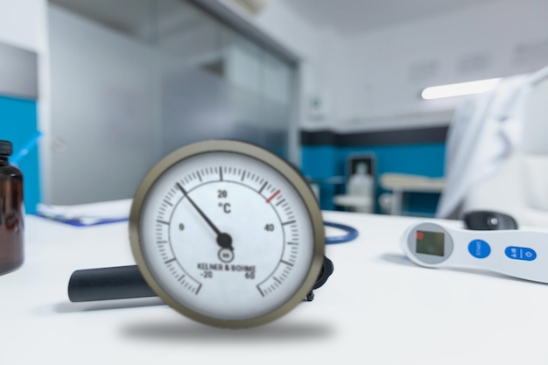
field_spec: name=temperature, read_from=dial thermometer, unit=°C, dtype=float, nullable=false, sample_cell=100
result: 10
